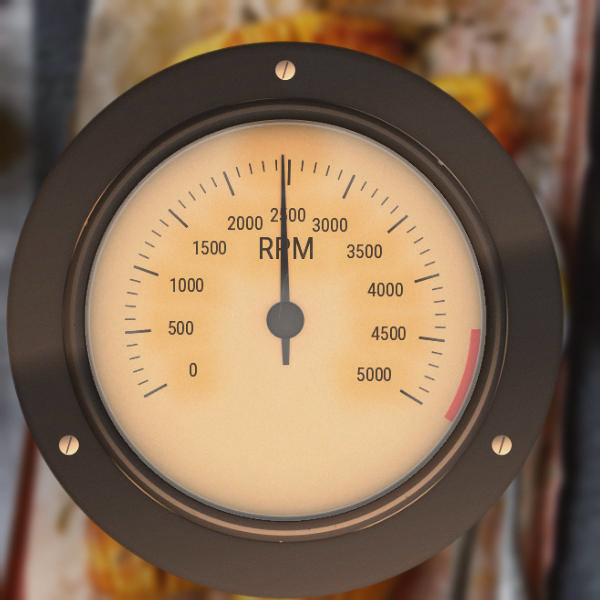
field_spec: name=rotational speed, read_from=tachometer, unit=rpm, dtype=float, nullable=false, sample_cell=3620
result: 2450
